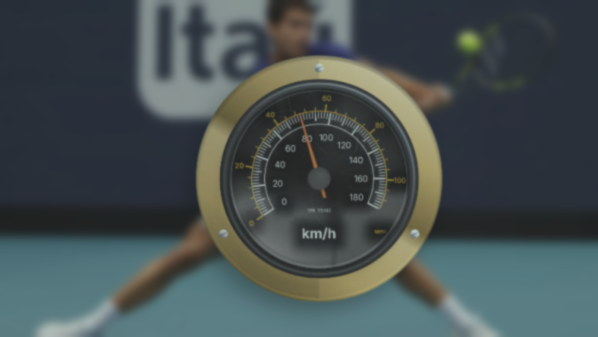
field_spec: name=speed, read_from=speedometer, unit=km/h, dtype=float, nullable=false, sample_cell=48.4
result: 80
